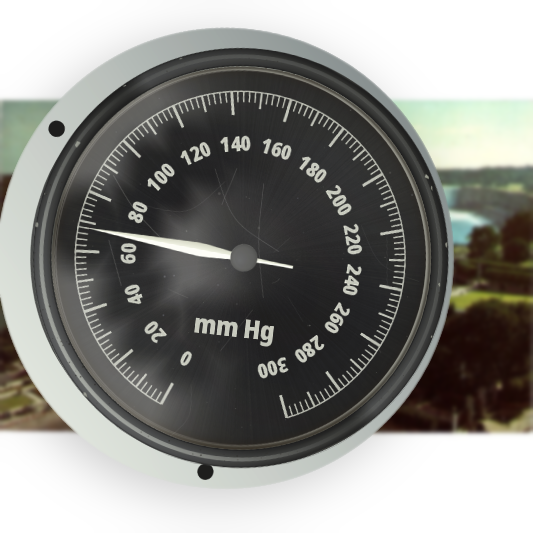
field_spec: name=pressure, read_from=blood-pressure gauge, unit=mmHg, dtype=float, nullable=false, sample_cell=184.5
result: 68
